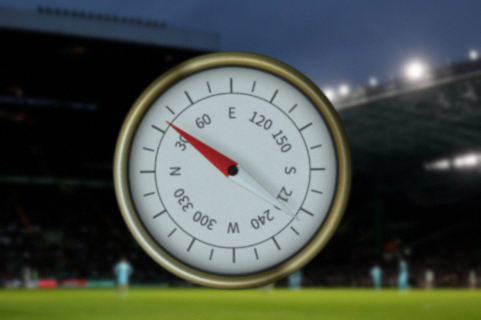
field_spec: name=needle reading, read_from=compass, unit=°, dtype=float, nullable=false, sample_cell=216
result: 37.5
